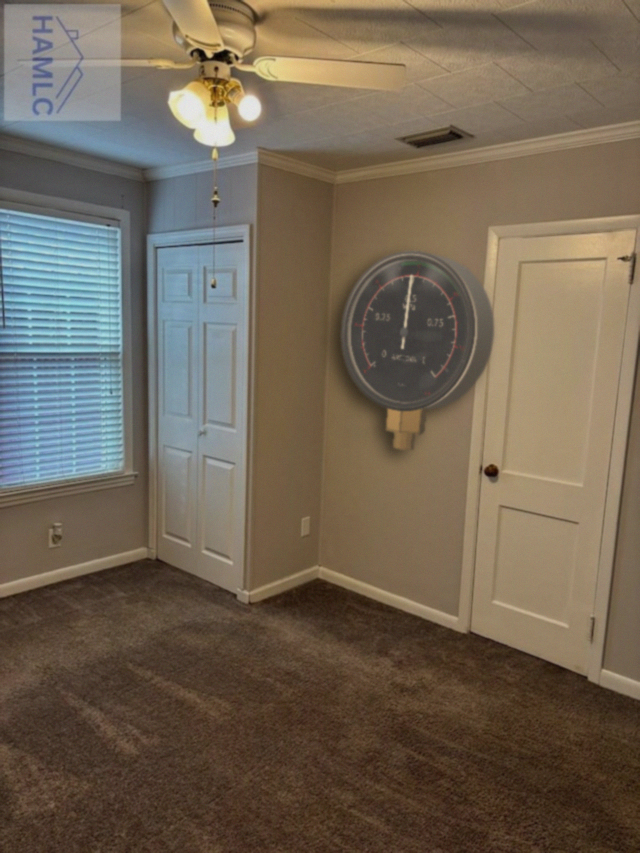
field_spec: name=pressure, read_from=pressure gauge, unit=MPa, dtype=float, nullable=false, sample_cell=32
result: 0.5
